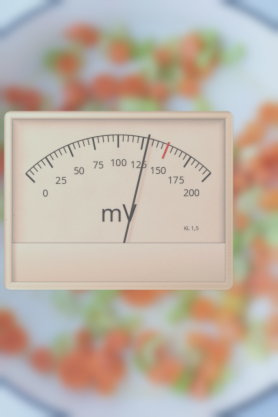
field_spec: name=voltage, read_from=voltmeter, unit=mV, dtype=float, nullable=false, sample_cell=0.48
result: 130
